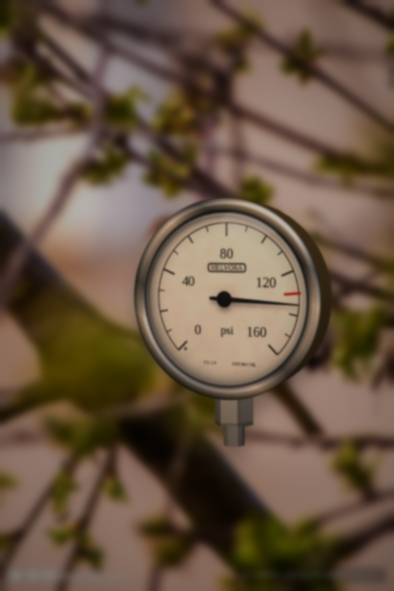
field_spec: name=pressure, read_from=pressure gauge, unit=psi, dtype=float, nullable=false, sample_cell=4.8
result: 135
